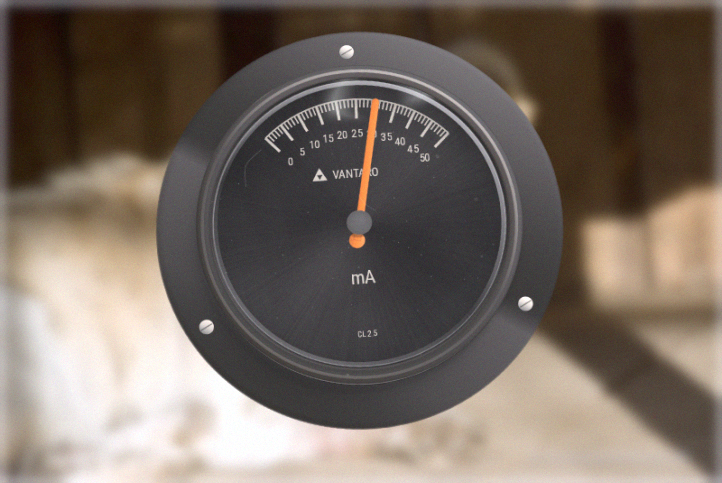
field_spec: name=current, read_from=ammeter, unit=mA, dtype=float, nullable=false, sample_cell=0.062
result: 30
